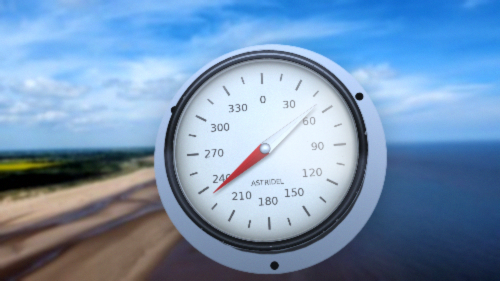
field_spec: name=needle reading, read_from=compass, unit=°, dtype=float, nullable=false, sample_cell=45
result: 232.5
